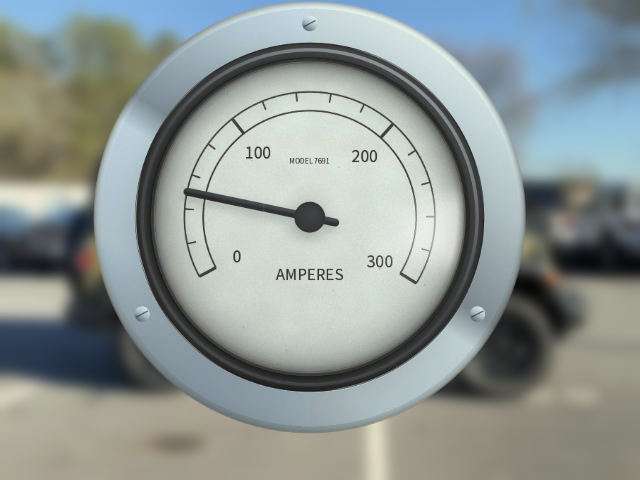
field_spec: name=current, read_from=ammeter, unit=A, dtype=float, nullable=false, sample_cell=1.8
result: 50
